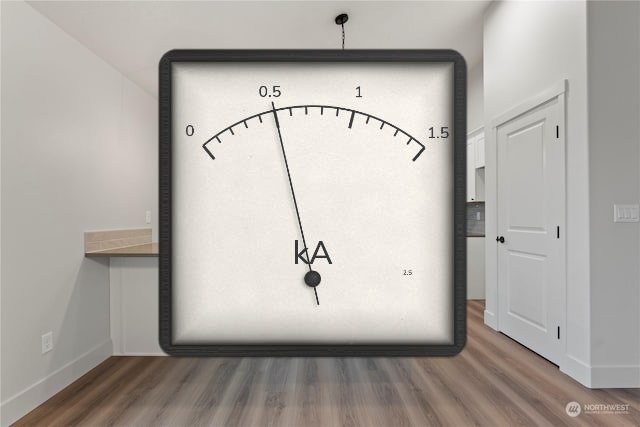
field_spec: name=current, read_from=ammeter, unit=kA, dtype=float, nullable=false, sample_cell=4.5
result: 0.5
